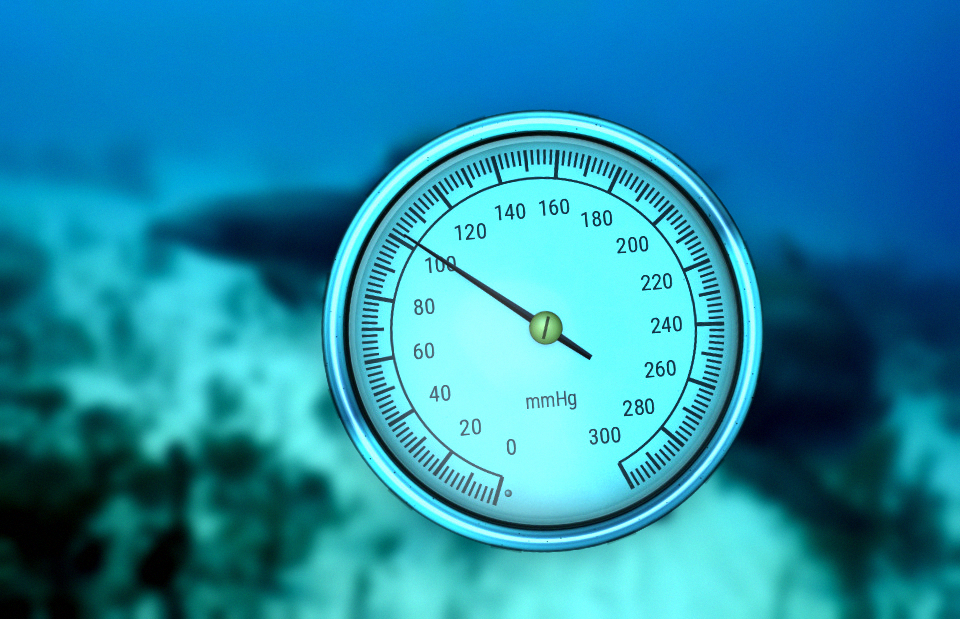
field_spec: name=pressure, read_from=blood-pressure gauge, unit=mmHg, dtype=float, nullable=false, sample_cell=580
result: 102
